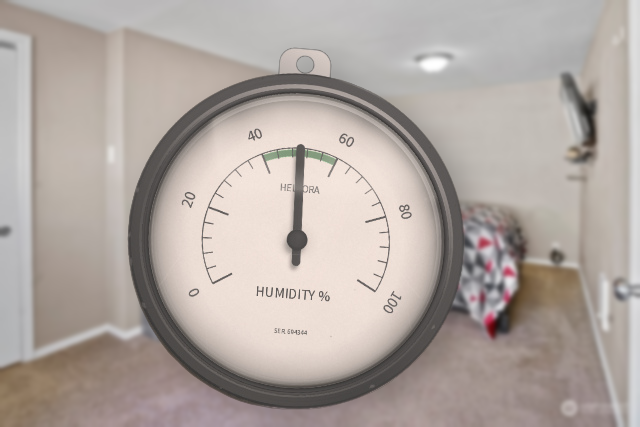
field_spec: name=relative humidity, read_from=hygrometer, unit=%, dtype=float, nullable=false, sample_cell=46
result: 50
